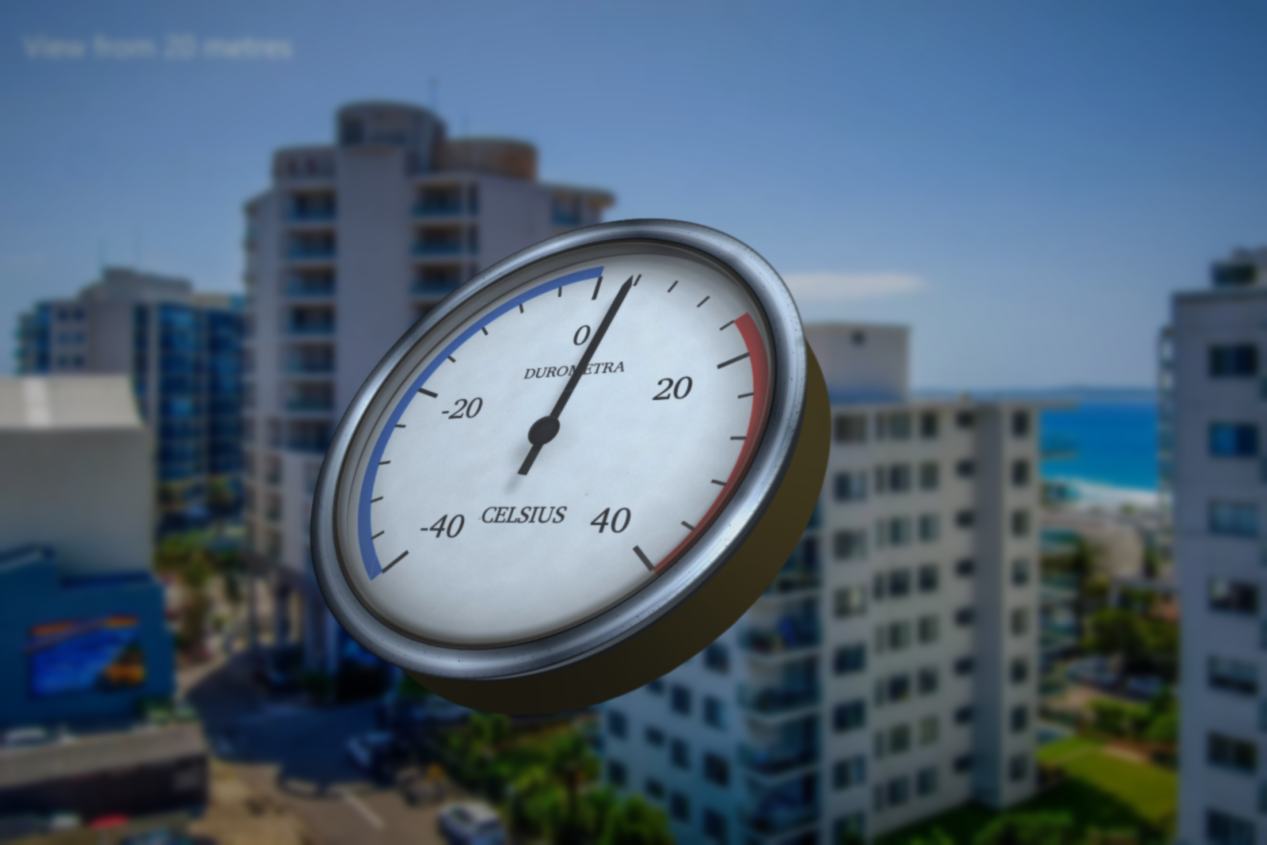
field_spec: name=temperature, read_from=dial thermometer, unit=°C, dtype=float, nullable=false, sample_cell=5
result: 4
